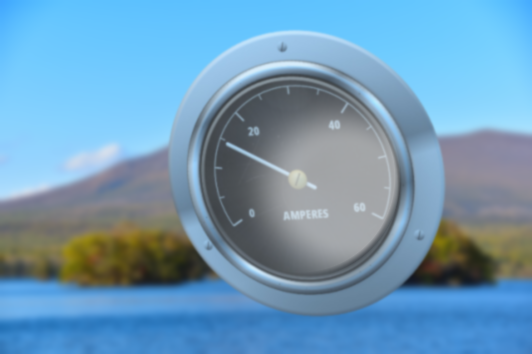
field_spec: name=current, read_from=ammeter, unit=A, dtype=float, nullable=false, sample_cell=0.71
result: 15
